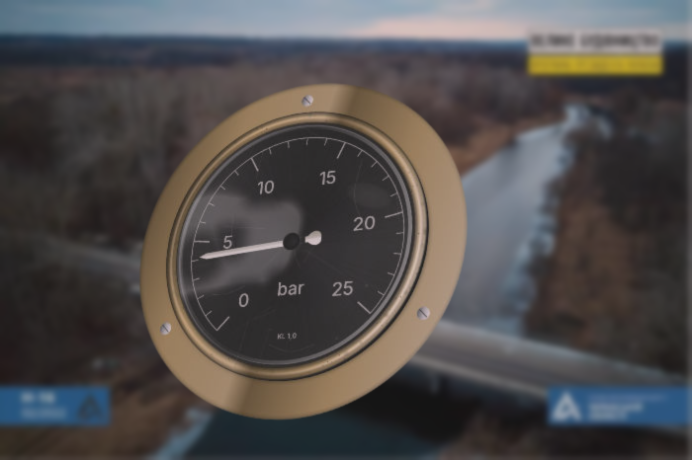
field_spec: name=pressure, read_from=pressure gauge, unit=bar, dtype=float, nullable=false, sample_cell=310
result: 4
